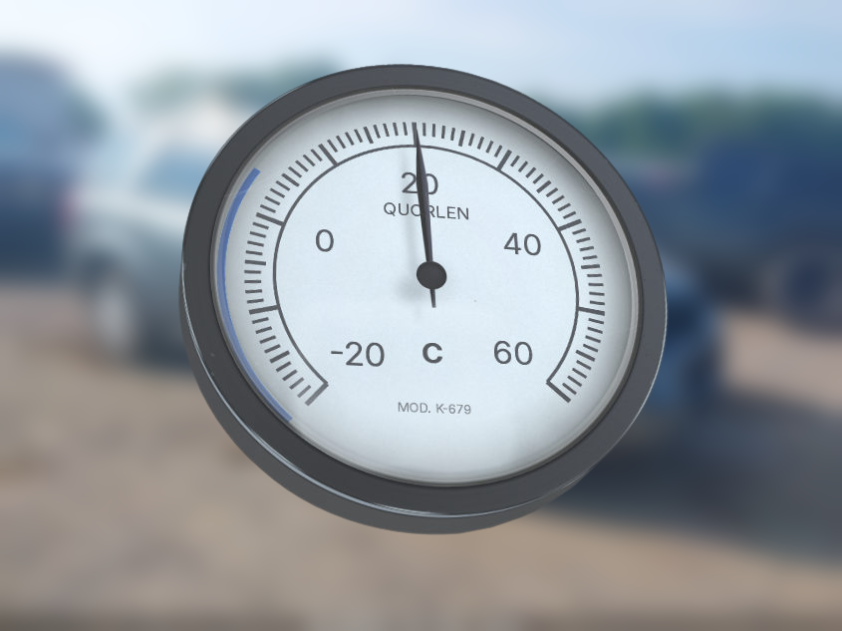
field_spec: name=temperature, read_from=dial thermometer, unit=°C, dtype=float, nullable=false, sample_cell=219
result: 20
